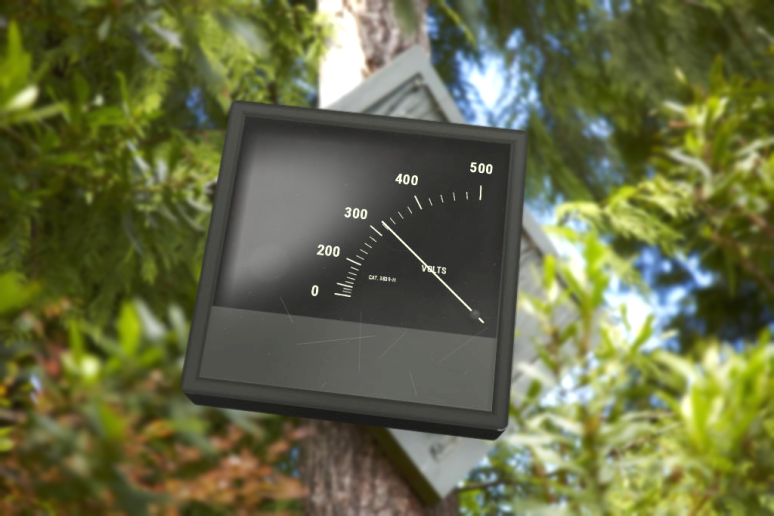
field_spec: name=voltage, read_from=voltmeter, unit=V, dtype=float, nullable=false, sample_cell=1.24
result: 320
